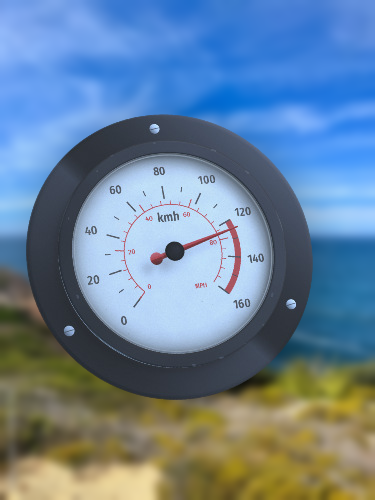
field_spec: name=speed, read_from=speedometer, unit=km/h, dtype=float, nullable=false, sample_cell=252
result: 125
